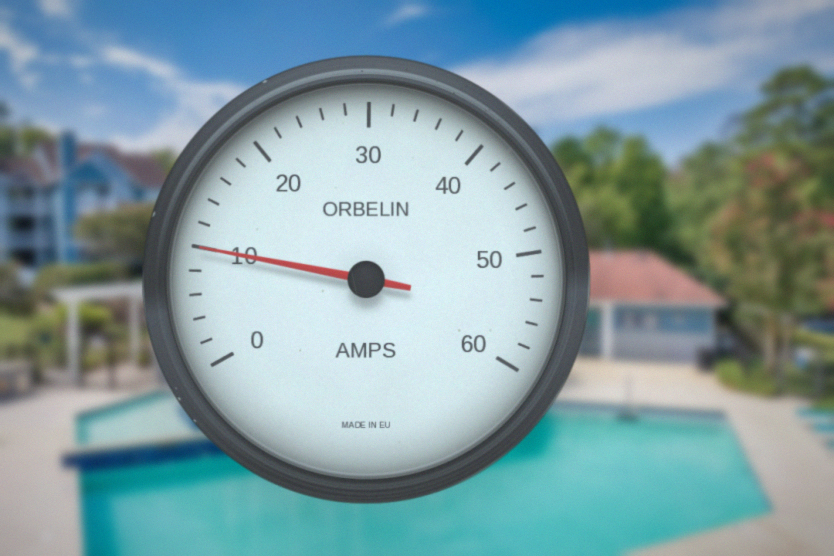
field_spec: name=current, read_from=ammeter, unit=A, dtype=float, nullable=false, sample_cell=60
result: 10
